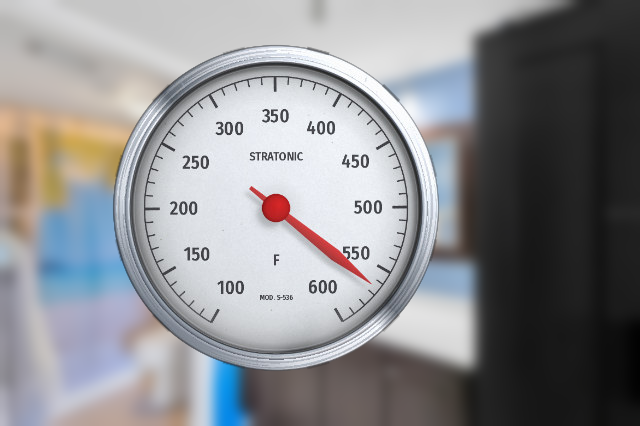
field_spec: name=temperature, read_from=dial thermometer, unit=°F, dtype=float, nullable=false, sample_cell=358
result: 565
